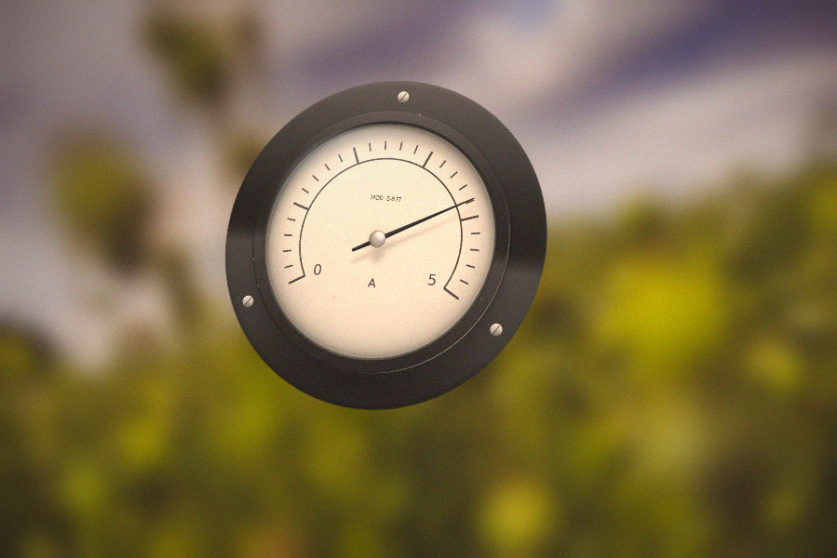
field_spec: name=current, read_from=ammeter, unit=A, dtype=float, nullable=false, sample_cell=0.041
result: 3.8
